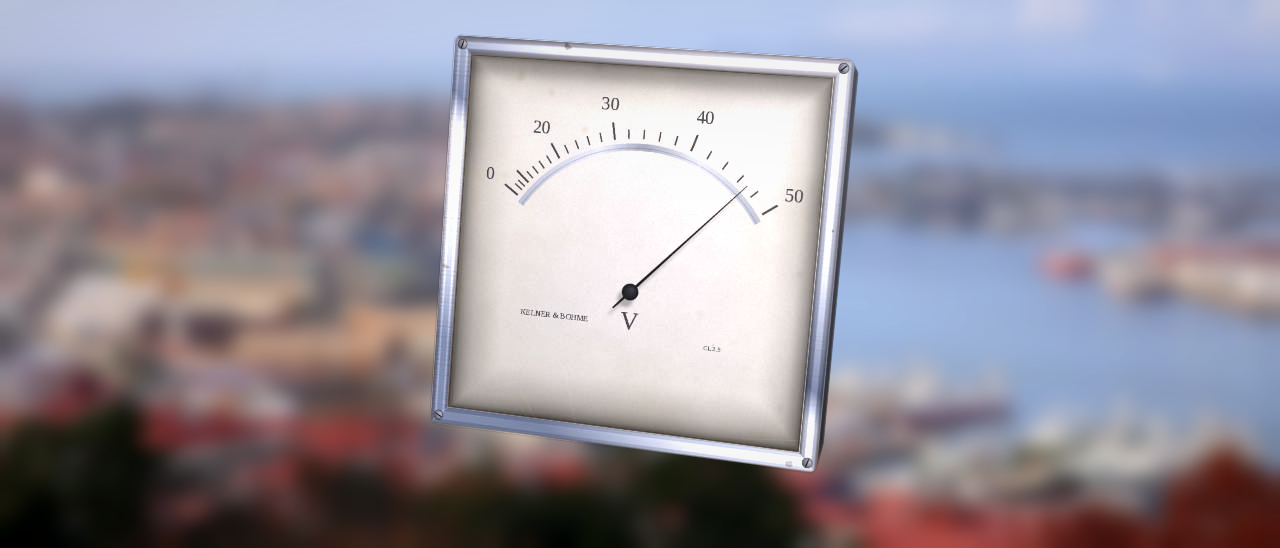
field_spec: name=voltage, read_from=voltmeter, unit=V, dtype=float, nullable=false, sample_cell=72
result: 47
